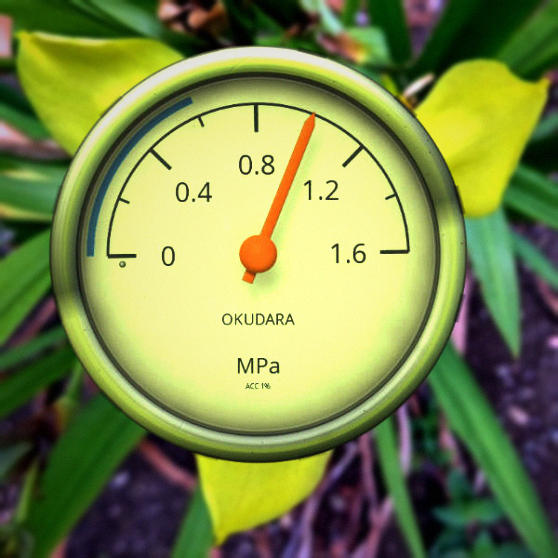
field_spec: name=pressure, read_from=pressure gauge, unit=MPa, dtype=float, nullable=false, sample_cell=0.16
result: 1
